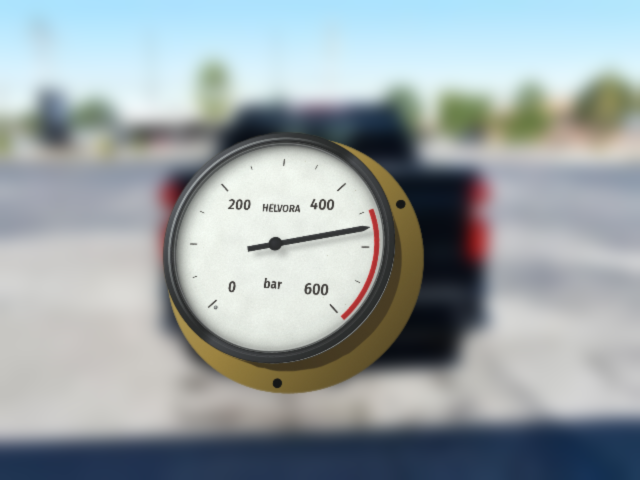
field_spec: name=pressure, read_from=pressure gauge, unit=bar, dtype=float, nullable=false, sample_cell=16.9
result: 475
